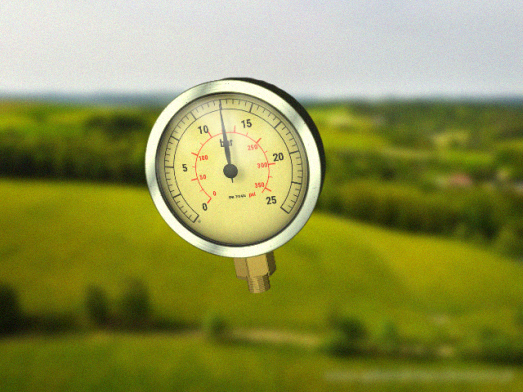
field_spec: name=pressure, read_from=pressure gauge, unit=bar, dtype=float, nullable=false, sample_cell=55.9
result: 12.5
